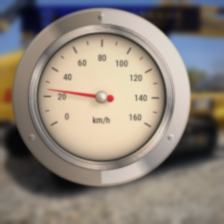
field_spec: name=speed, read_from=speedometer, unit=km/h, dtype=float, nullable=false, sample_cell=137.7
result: 25
